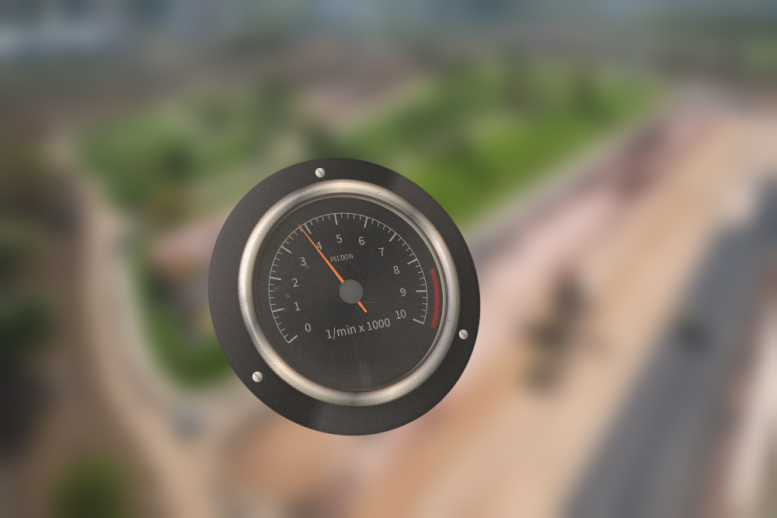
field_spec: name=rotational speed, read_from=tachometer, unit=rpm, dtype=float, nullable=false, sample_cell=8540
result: 3800
